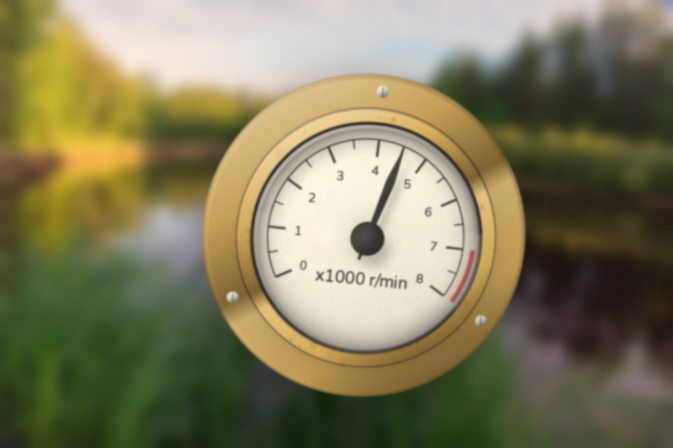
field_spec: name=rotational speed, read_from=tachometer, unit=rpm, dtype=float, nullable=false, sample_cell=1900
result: 4500
